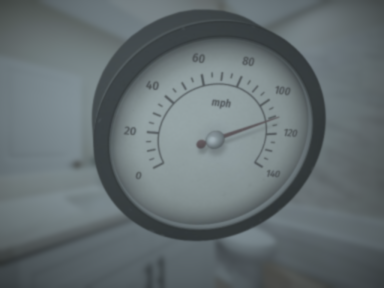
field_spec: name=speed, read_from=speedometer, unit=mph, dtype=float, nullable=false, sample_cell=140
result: 110
